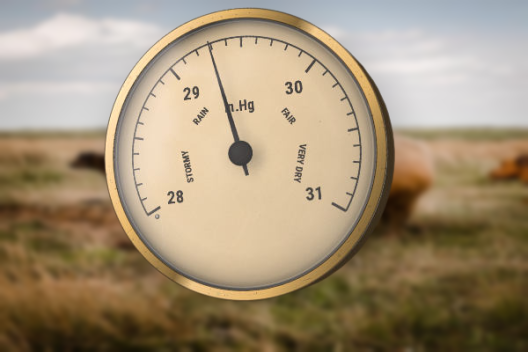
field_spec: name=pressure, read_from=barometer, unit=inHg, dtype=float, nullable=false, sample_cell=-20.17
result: 29.3
